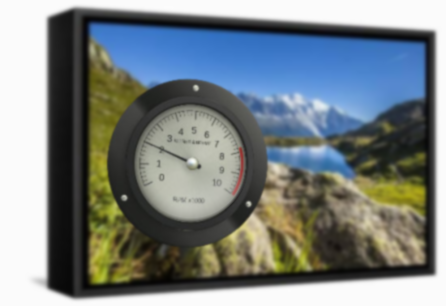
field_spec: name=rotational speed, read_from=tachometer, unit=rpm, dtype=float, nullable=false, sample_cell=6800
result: 2000
